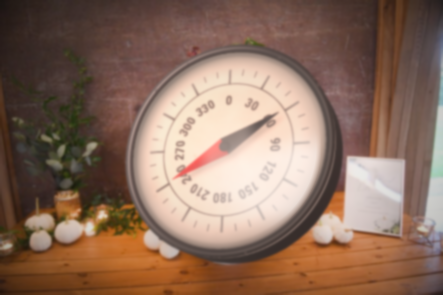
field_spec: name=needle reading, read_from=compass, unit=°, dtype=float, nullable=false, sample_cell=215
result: 240
